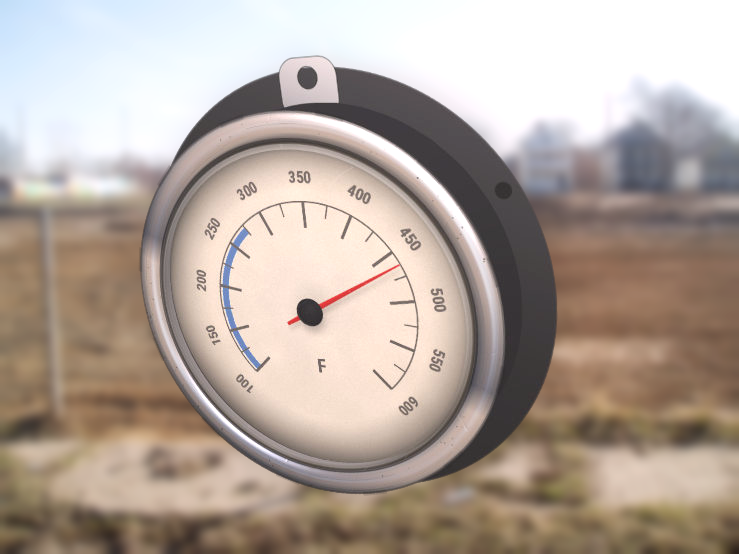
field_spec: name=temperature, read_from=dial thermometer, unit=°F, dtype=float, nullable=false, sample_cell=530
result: 462.5
